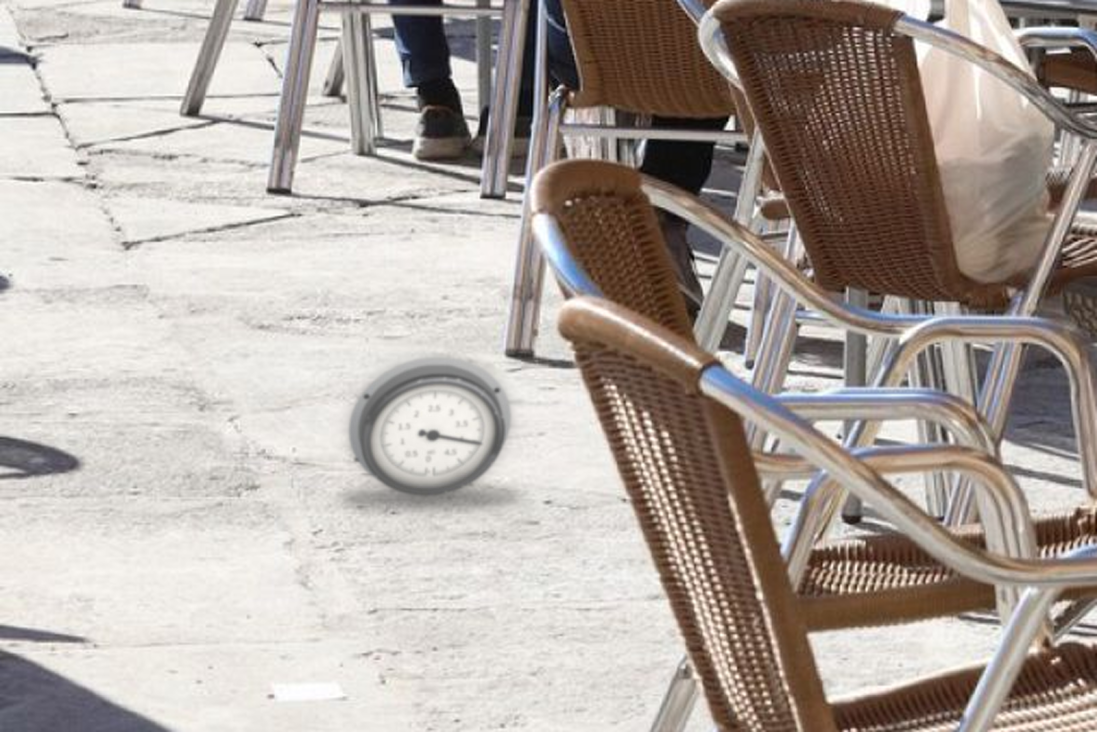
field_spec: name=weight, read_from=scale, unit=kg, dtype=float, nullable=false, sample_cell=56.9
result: 4
